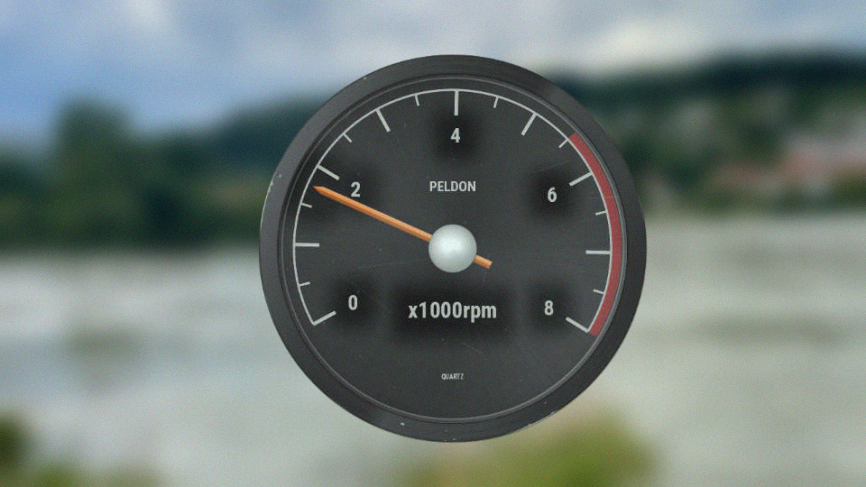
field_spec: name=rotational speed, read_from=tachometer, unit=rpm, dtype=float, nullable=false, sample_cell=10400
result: 1750
